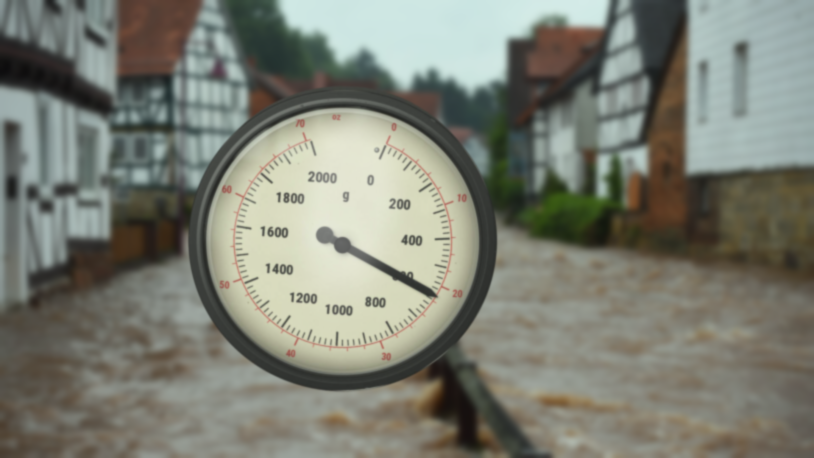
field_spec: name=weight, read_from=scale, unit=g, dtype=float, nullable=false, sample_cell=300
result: 600
